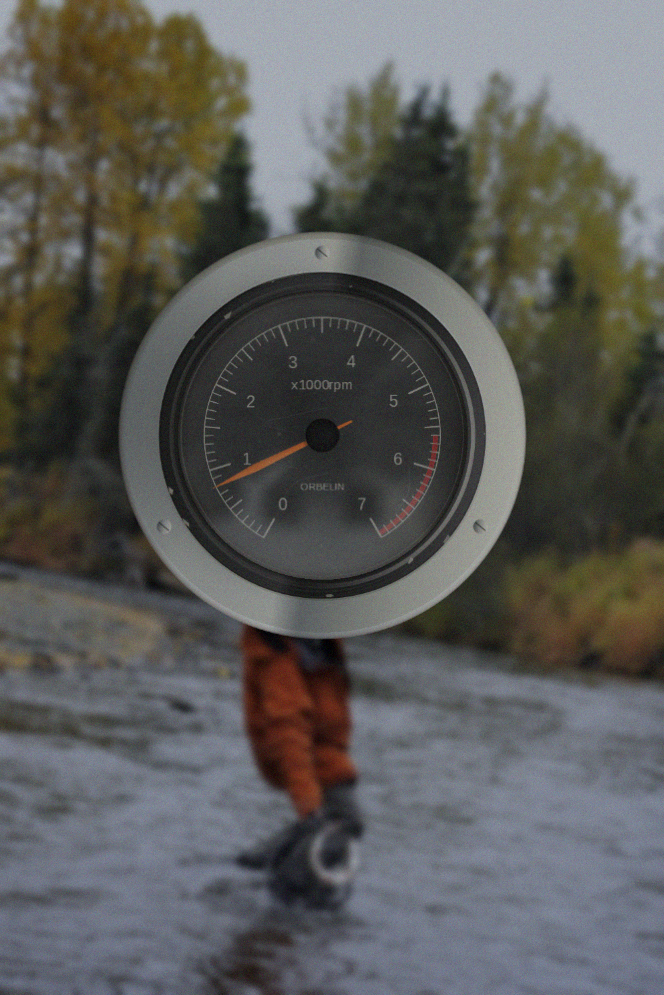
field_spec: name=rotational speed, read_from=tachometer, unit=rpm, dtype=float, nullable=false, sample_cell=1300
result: 800
